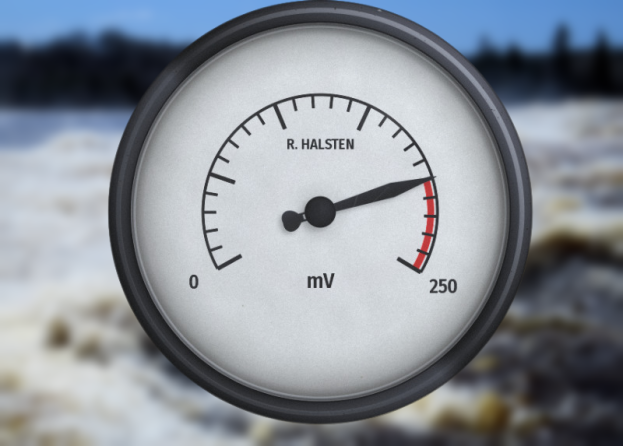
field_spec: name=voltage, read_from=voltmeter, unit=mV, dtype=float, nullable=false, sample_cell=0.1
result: 200
